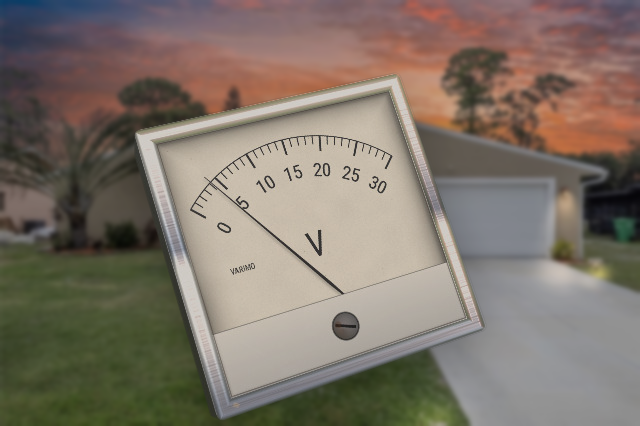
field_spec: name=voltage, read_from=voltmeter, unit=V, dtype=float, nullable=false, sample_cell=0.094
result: 4
